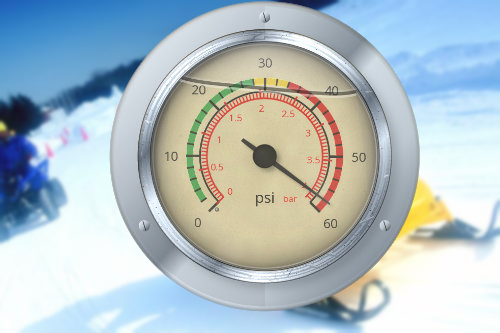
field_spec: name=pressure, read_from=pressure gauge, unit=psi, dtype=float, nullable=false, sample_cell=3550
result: 58
